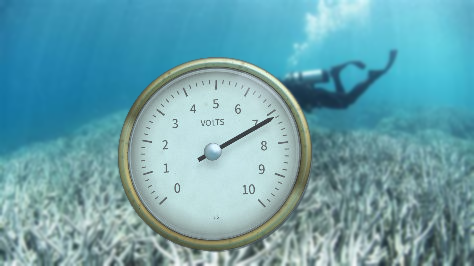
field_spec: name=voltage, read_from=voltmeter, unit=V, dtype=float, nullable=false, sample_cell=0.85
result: 7.2
